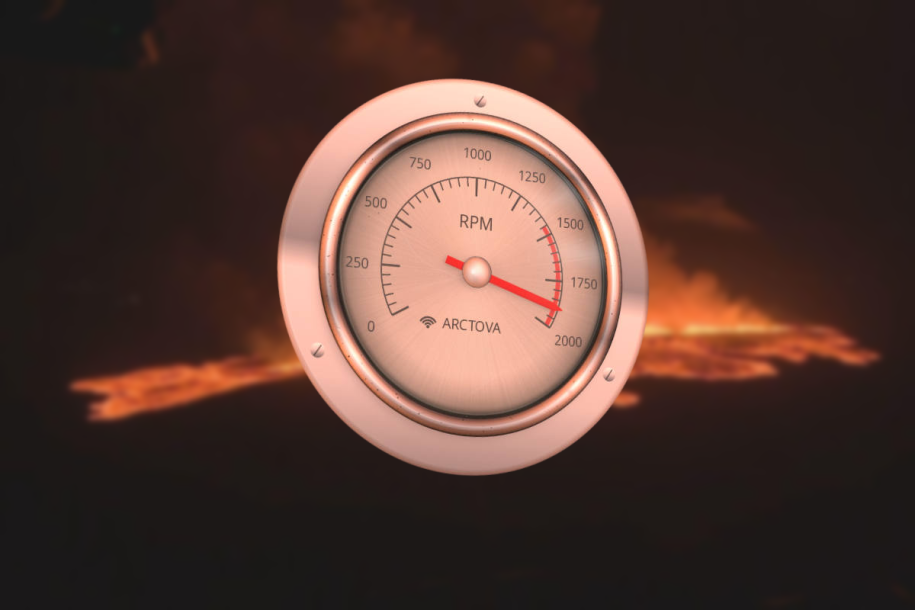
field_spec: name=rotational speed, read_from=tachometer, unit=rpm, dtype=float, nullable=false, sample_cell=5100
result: 1900
